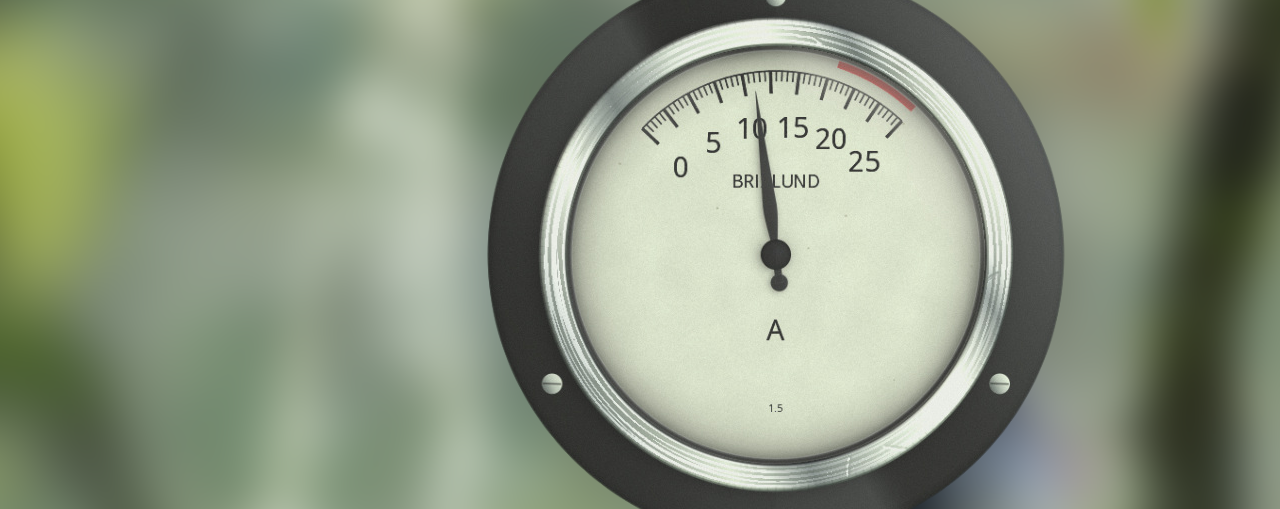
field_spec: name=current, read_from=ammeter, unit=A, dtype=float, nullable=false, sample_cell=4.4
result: 11
